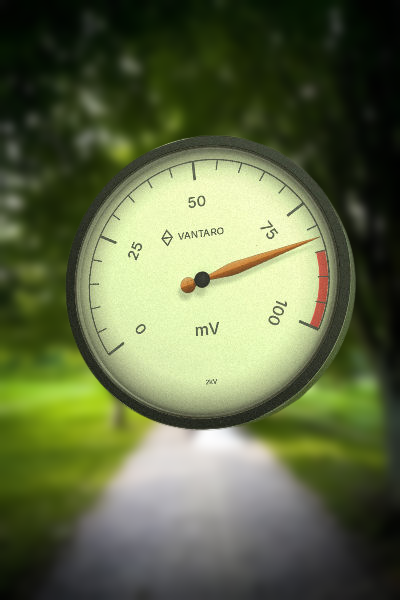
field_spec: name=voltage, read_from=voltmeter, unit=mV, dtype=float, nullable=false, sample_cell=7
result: 82.5
